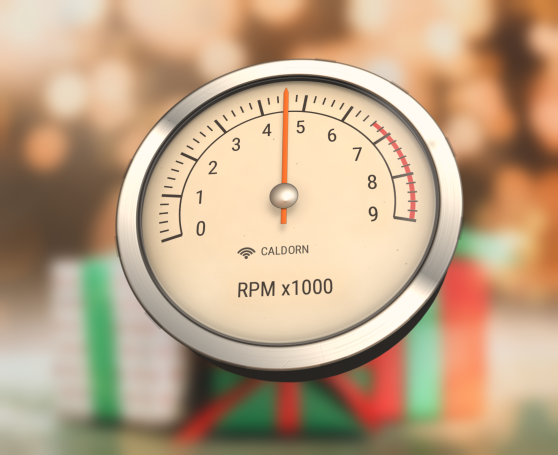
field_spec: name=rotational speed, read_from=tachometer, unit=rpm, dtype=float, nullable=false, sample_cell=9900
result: 4600
